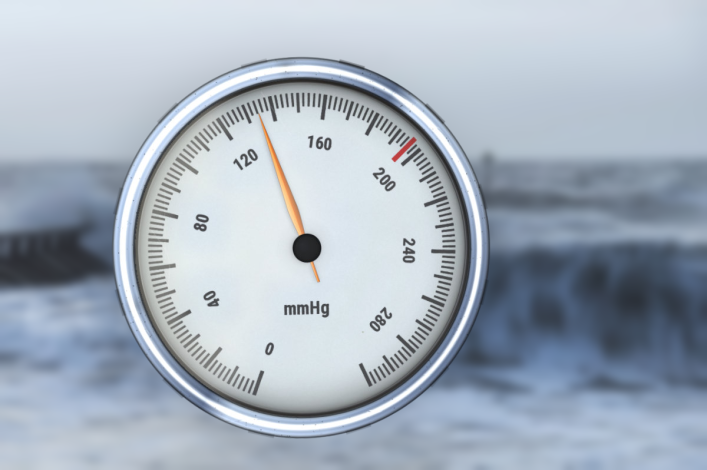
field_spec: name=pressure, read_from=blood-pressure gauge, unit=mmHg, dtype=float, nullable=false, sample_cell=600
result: 134
